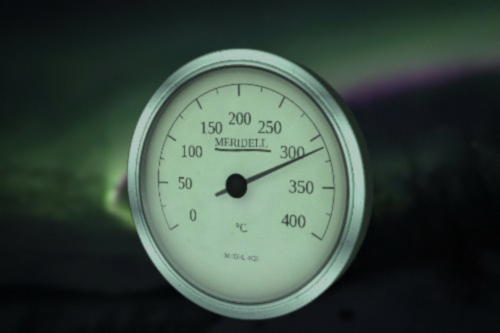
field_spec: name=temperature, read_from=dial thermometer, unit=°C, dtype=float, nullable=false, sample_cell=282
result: 312.5
